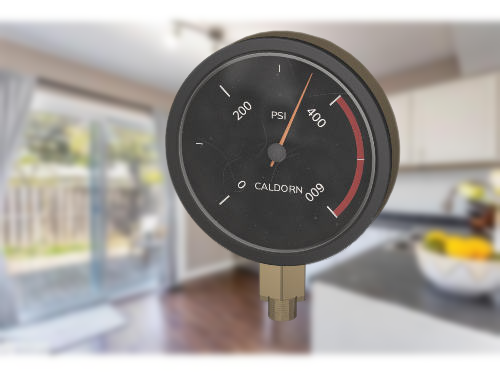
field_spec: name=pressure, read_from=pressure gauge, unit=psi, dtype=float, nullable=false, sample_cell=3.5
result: 350
